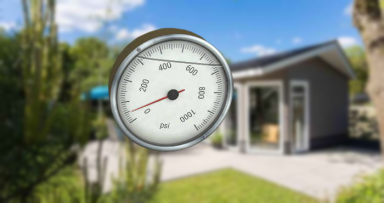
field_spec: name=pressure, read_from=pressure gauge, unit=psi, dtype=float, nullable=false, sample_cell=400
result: 50
